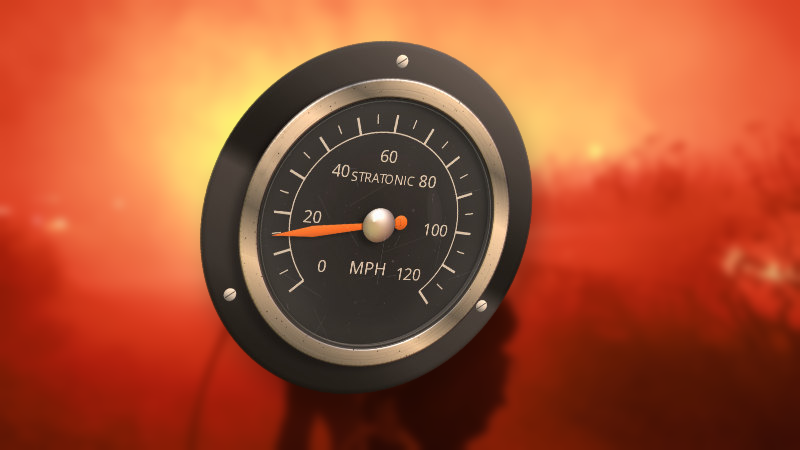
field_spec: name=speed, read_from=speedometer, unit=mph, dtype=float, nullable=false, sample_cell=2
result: 15
